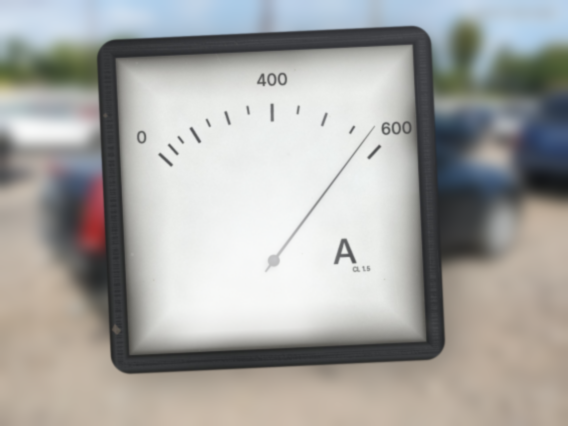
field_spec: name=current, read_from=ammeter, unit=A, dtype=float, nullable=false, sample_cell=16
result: 575
